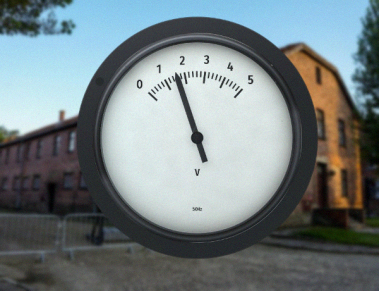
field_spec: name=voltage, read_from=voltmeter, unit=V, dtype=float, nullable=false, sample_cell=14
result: 1.6
